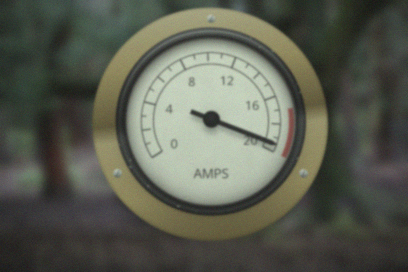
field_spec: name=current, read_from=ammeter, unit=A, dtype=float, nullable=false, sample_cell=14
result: 19.5
